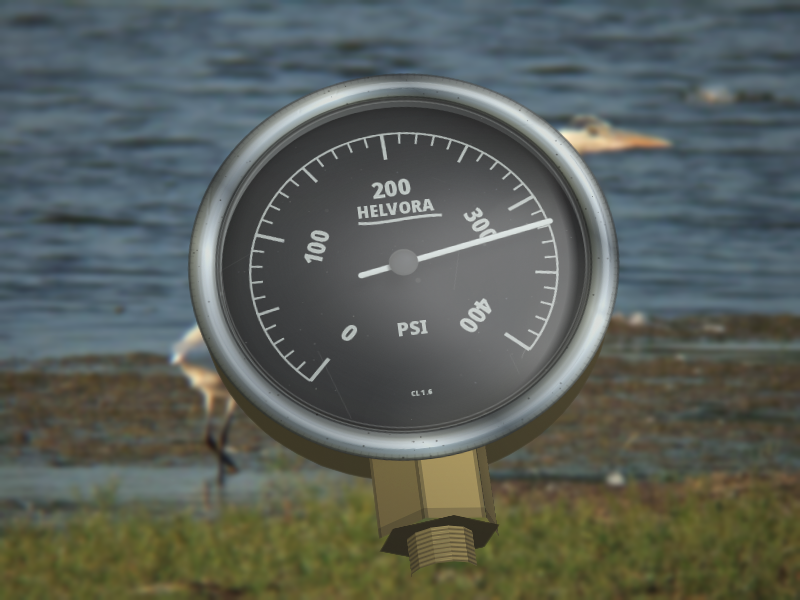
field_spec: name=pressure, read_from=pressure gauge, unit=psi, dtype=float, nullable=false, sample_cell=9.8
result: 320
